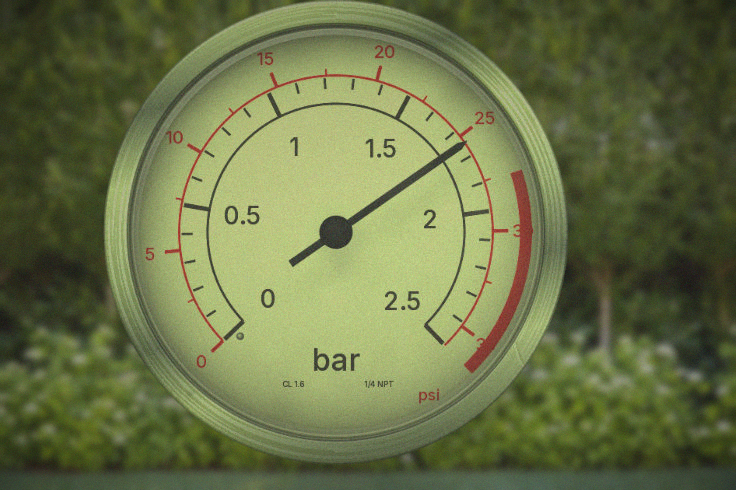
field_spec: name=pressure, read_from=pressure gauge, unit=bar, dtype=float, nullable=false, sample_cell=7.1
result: 1.75
